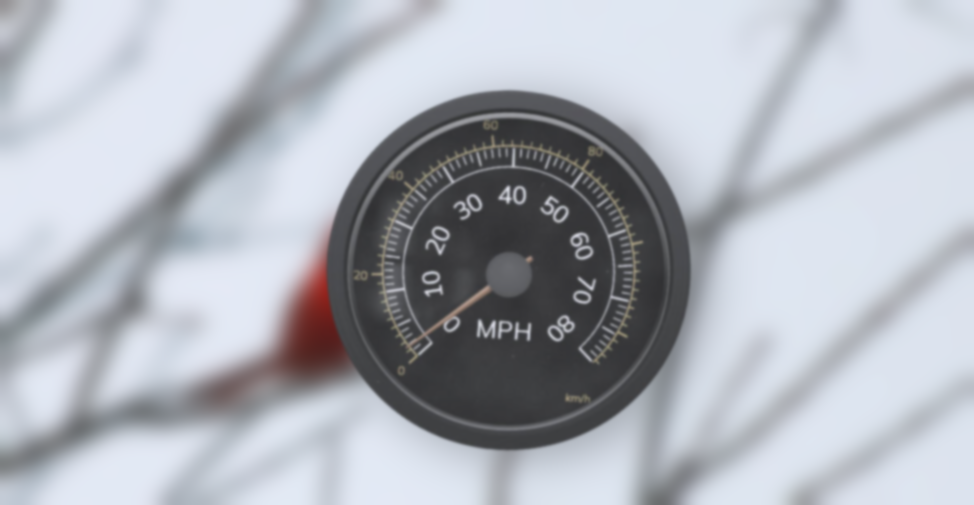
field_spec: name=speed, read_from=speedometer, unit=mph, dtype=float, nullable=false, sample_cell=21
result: 2
